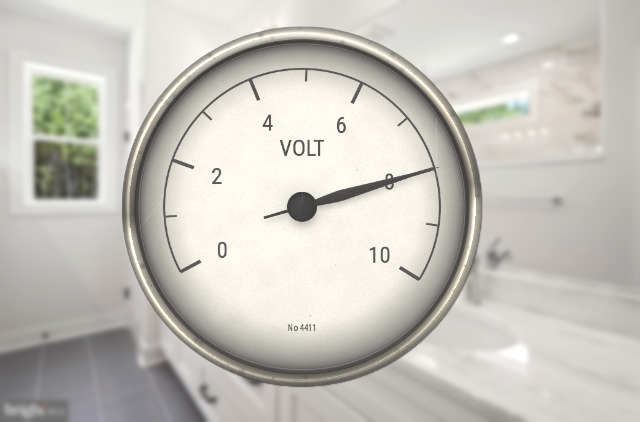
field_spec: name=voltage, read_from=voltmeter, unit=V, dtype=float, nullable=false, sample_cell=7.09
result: 8
